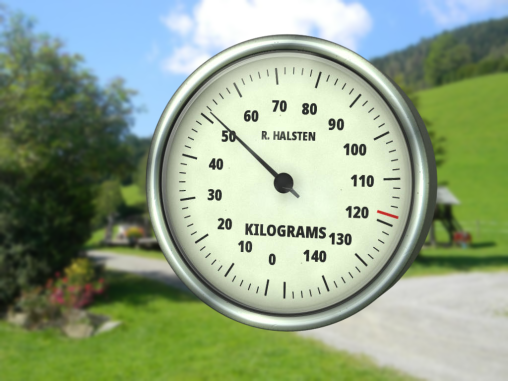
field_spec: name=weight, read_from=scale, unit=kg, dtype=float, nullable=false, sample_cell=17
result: 52
